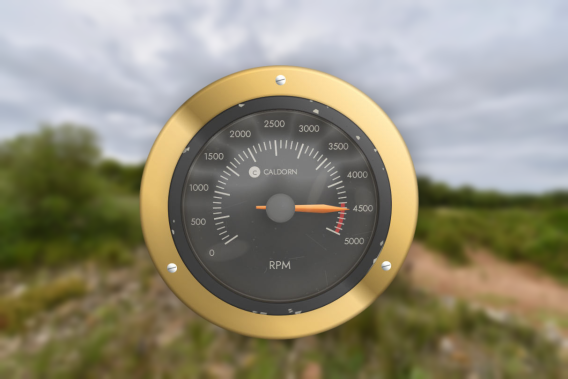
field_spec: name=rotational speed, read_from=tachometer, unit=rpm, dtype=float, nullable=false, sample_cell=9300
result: 4500
